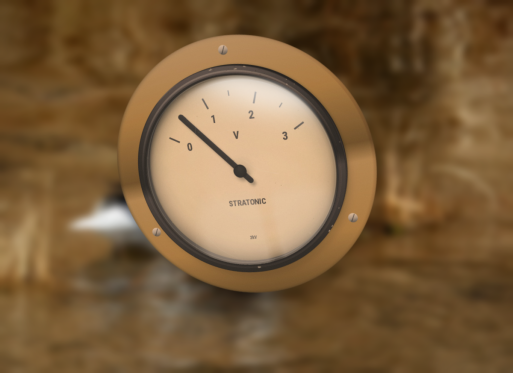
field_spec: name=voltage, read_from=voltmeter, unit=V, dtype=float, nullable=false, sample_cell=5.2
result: 0.5
